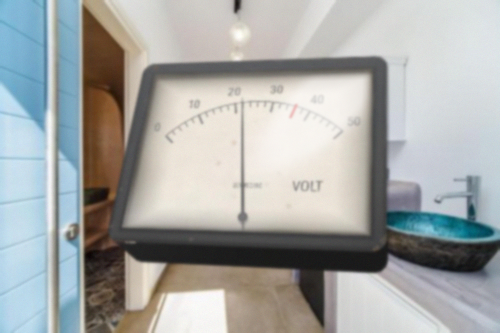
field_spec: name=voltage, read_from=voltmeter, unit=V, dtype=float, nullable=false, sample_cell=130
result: 22
